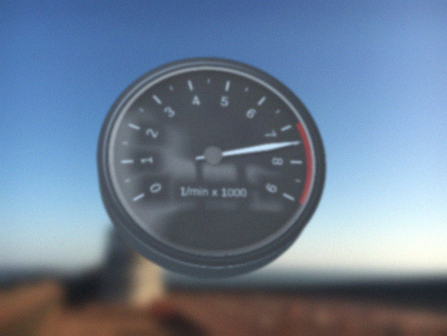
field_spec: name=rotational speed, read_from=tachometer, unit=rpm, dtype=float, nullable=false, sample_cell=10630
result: 7500
